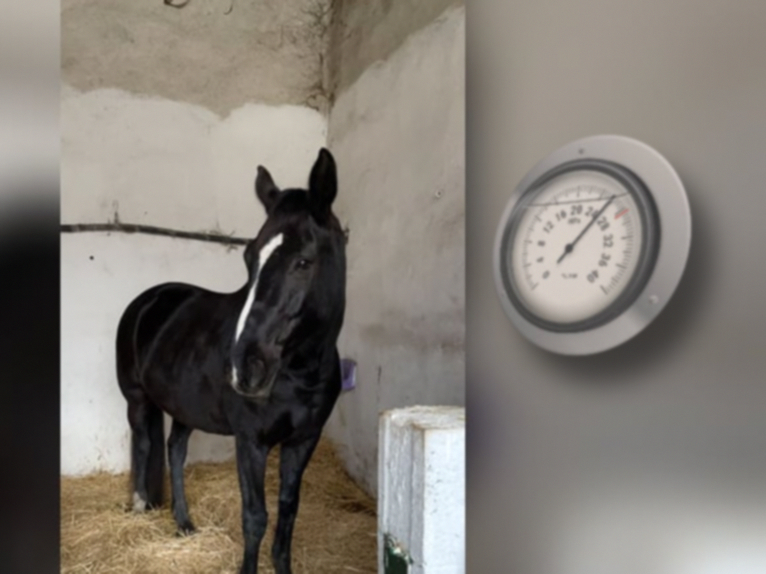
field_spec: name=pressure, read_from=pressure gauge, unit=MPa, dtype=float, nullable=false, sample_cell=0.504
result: 26
